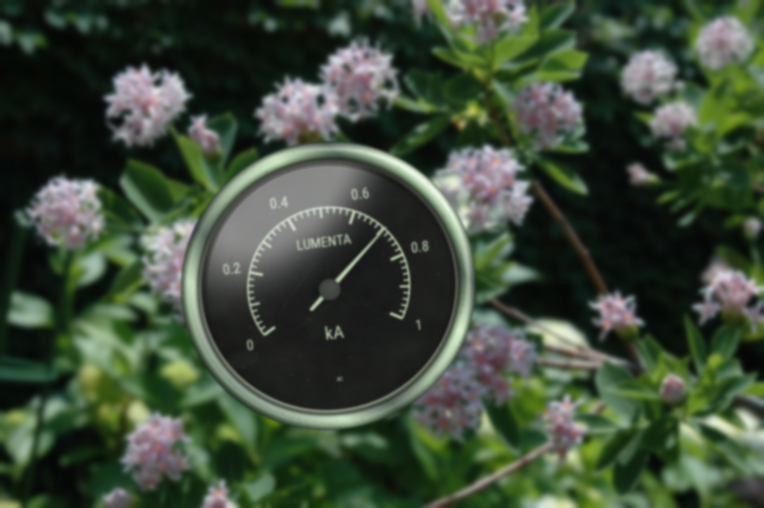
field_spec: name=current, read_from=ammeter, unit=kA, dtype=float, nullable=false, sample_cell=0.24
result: 0.7
